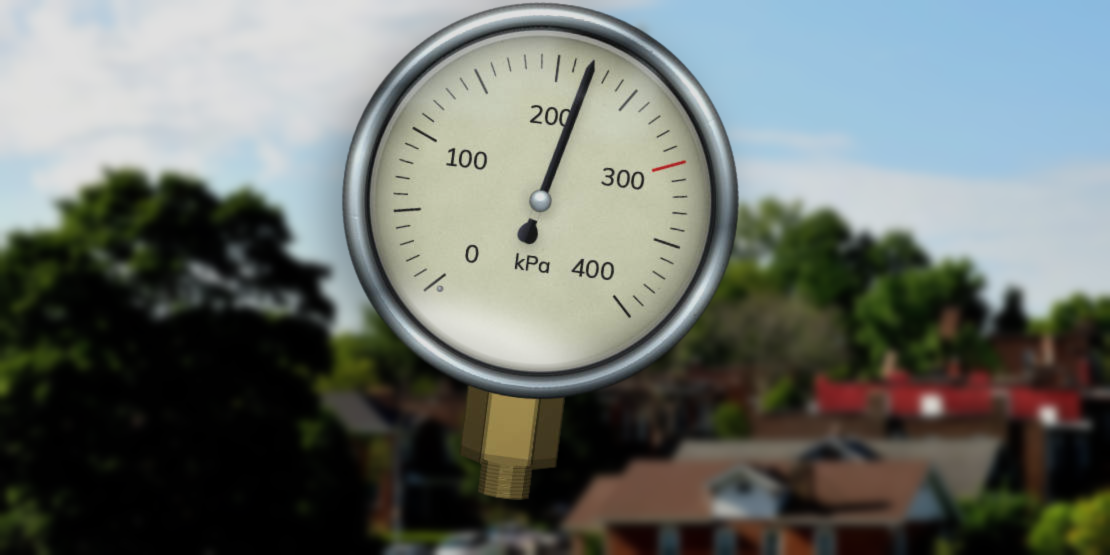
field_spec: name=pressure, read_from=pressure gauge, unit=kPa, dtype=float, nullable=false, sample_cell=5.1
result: 220
